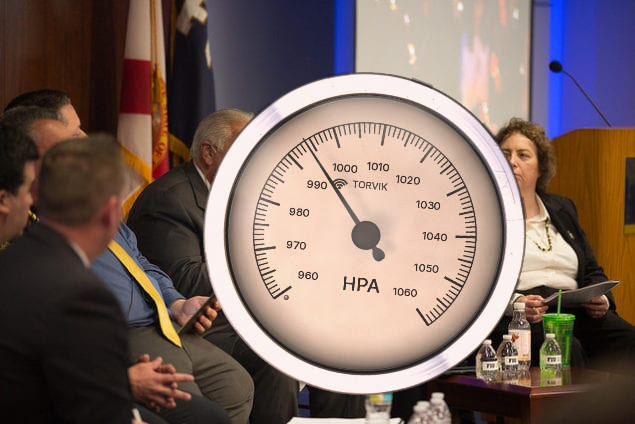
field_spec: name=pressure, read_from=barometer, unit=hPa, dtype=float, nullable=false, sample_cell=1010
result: 994
